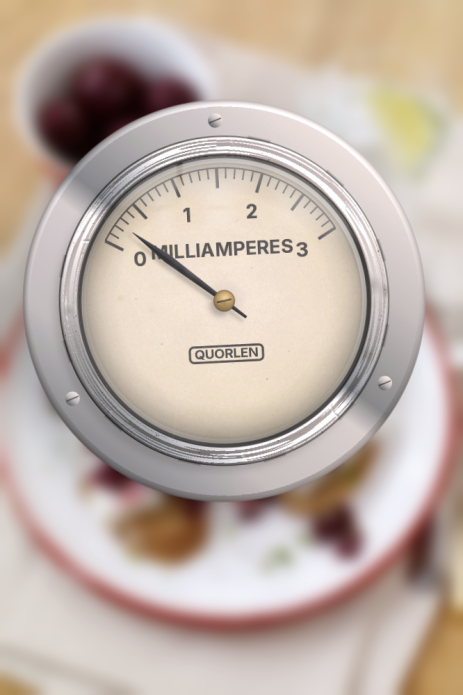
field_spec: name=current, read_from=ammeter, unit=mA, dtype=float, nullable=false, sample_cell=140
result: 0.25
